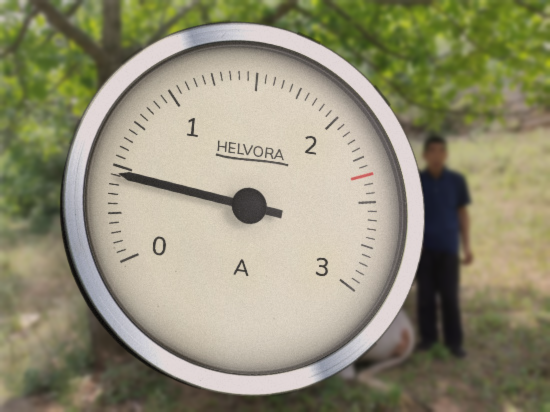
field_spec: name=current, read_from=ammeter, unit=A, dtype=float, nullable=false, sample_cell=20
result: 0.45
